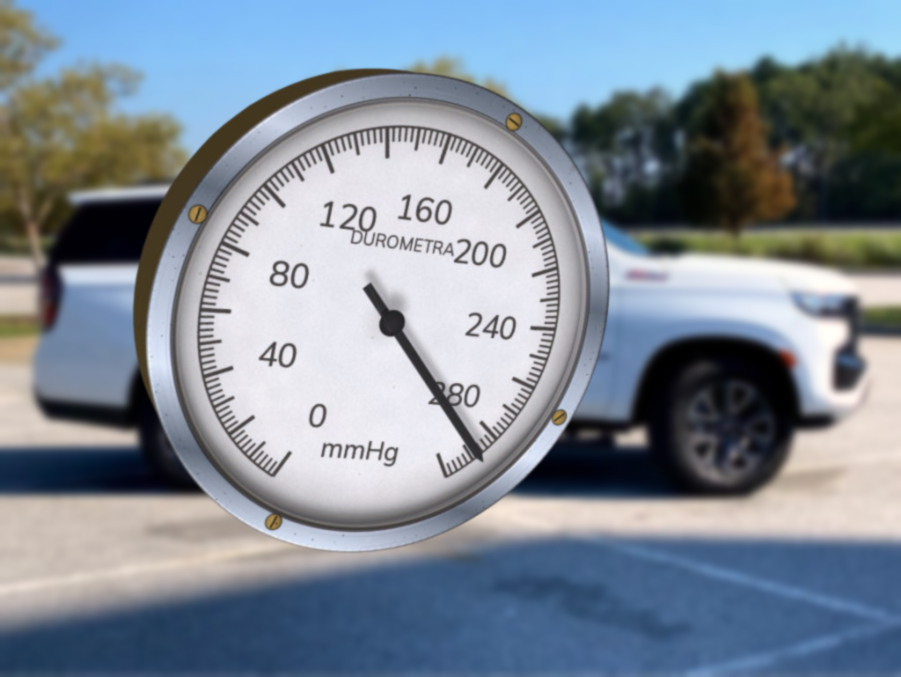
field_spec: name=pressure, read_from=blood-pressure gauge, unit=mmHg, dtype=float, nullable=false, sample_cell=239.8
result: 288
